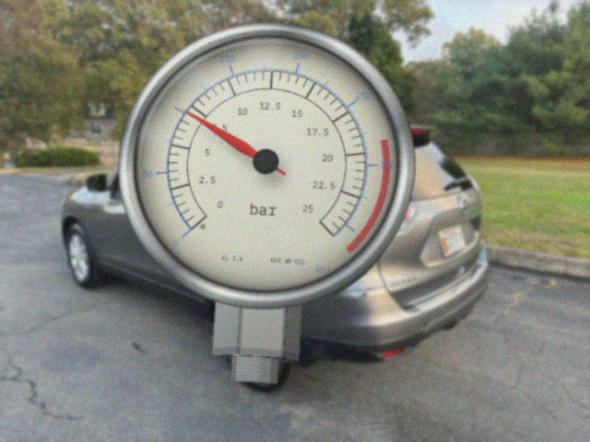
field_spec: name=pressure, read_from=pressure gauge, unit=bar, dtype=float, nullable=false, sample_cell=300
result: 7
